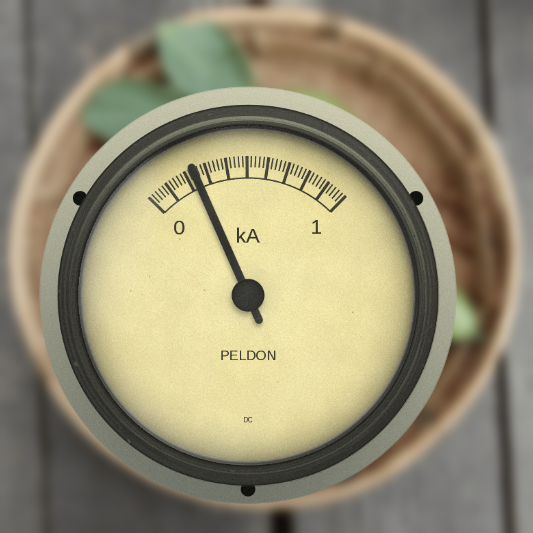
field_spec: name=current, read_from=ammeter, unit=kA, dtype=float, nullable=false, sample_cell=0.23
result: 0.24
